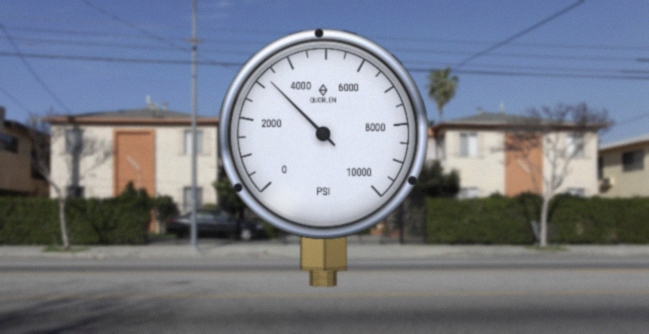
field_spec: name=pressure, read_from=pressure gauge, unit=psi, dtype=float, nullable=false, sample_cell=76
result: 3250
